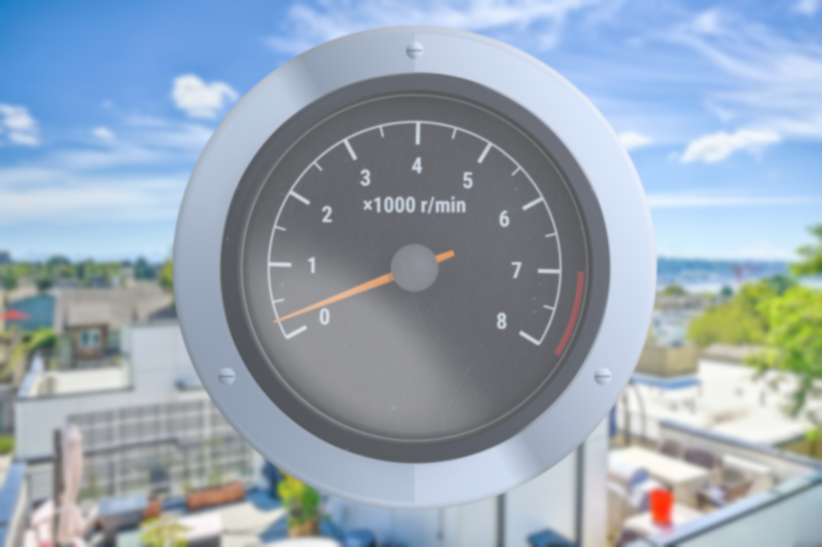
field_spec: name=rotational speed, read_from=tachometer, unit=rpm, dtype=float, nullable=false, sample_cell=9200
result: 250
